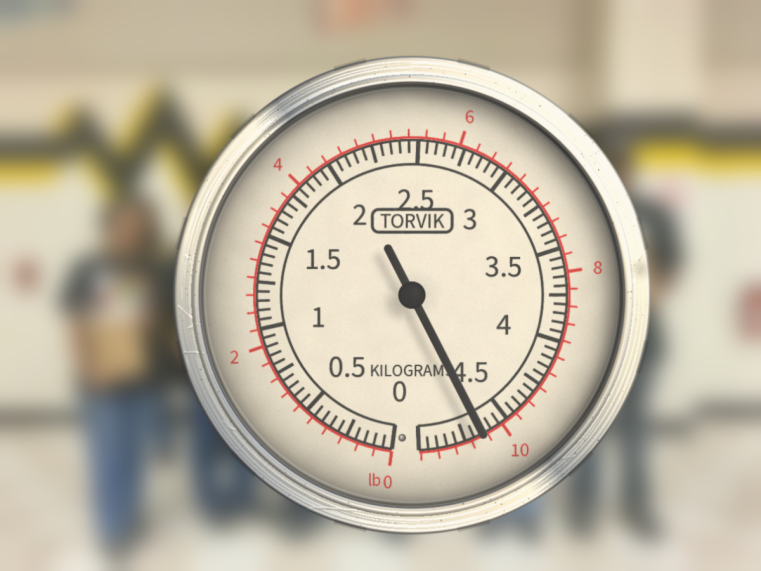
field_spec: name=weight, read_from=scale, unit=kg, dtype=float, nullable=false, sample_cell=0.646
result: 4.65
